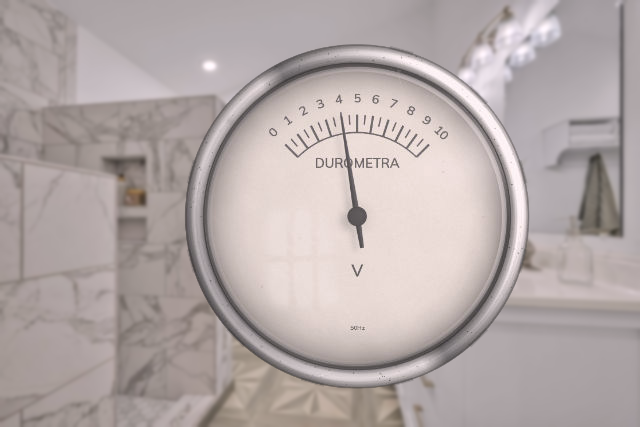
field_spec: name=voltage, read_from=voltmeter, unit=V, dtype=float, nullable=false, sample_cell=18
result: 4
